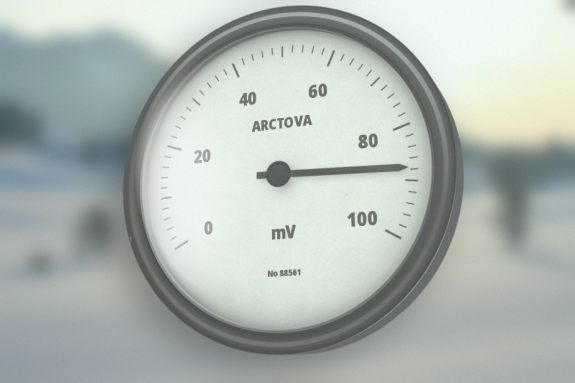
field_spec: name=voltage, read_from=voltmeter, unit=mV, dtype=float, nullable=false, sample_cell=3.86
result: 88
